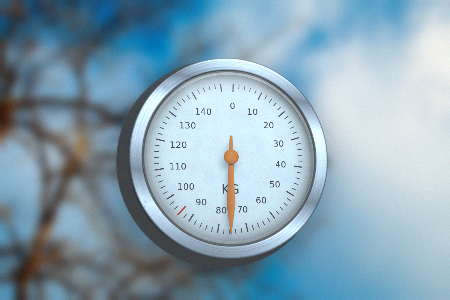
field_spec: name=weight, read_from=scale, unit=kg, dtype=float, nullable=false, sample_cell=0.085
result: 76
